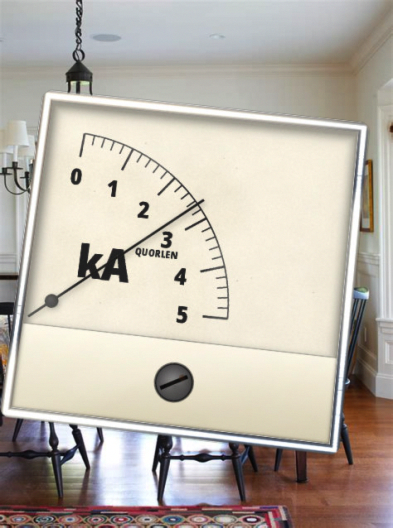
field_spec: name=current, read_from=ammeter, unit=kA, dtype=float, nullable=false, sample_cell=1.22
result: 2.7
